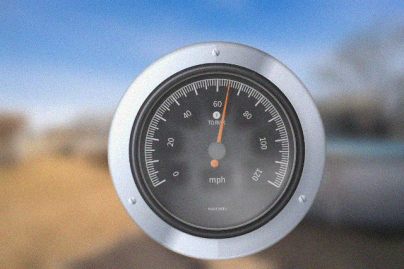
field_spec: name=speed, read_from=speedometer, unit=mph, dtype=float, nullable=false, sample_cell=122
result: 65
